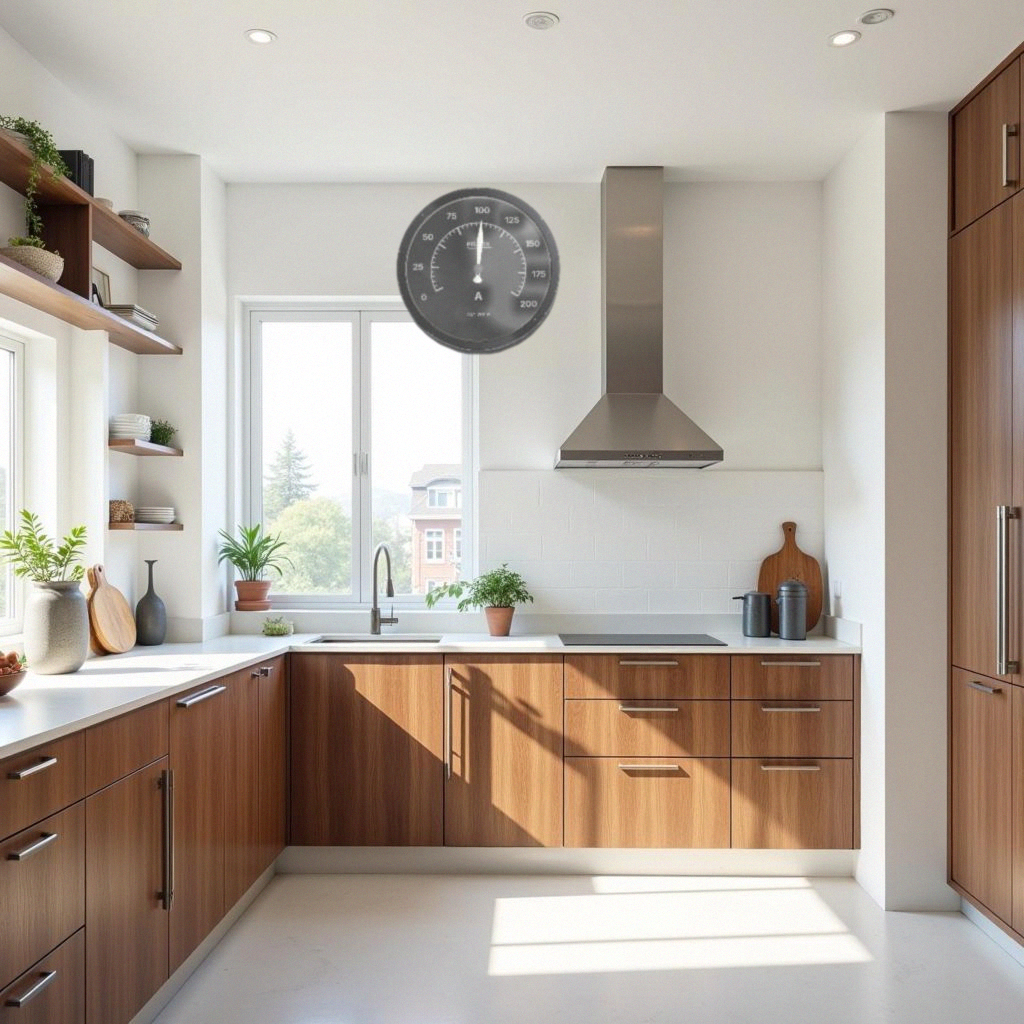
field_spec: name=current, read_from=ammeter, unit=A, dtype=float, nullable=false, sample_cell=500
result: 100
